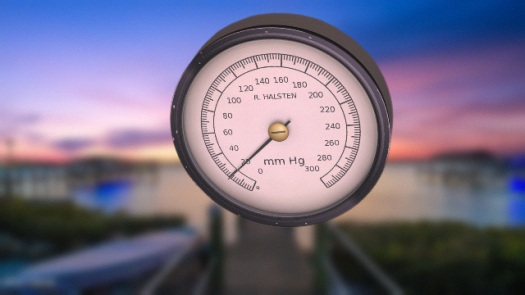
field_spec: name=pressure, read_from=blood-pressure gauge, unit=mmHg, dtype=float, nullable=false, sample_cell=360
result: 20
